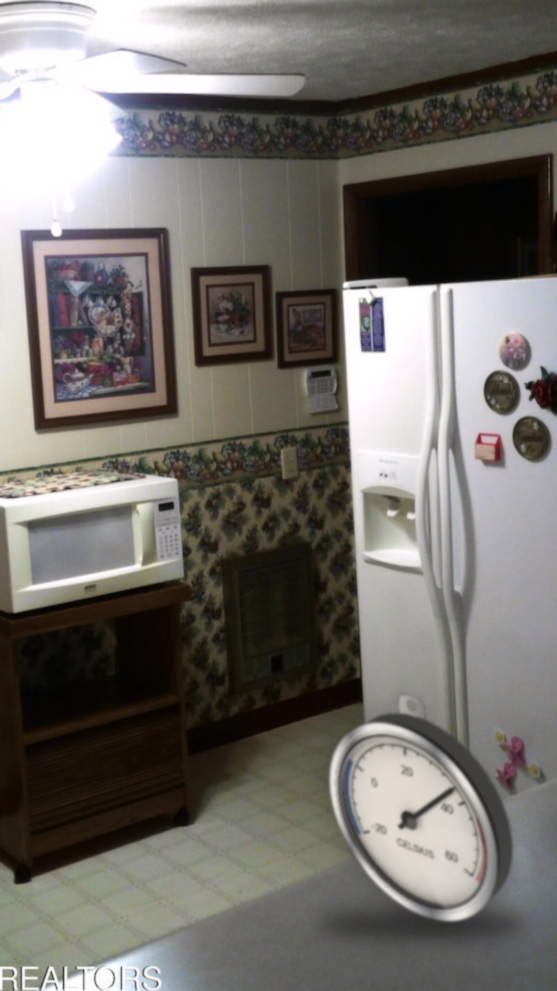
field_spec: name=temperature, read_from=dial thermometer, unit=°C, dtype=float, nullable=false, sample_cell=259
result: 36
